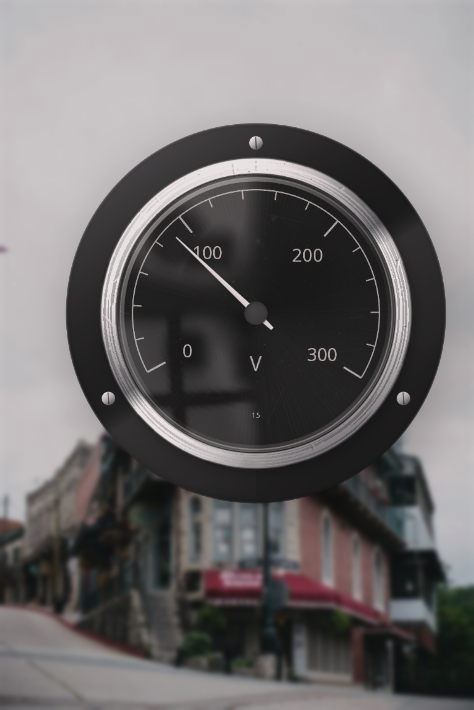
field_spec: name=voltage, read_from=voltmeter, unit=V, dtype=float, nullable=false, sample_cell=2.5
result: 90
